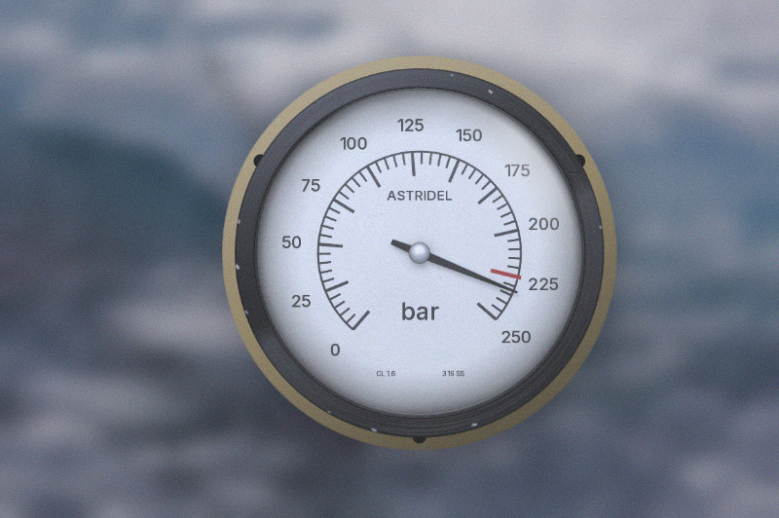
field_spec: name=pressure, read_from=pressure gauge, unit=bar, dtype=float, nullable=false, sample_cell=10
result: 232.5
